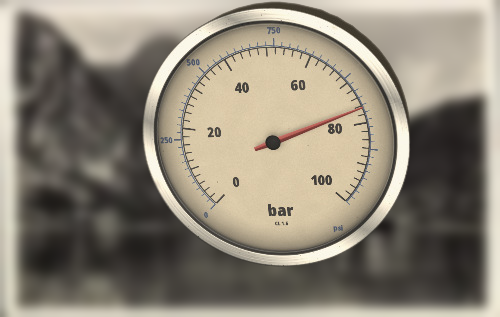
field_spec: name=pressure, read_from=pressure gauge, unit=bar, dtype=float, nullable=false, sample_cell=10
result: 76
